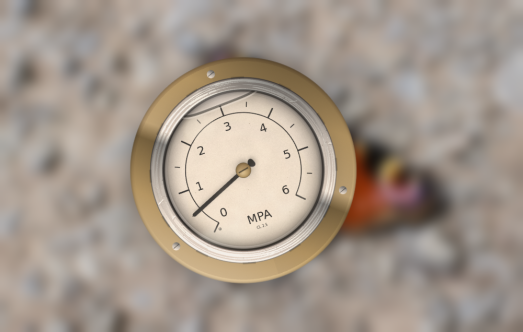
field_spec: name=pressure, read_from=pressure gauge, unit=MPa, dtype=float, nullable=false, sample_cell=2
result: 0.5
